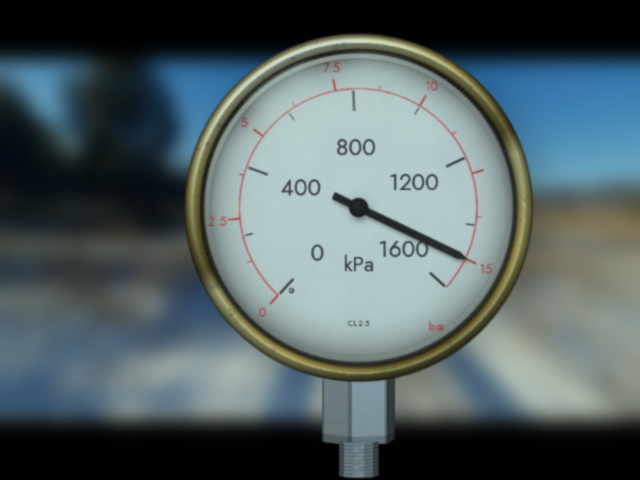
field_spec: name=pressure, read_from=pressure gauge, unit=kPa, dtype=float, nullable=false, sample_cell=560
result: 1500
